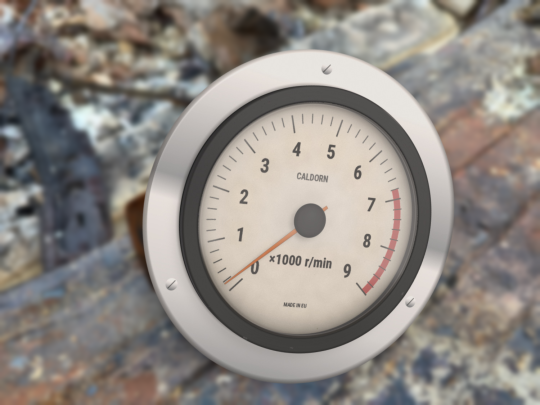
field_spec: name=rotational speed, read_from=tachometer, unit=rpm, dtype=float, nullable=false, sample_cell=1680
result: 200
